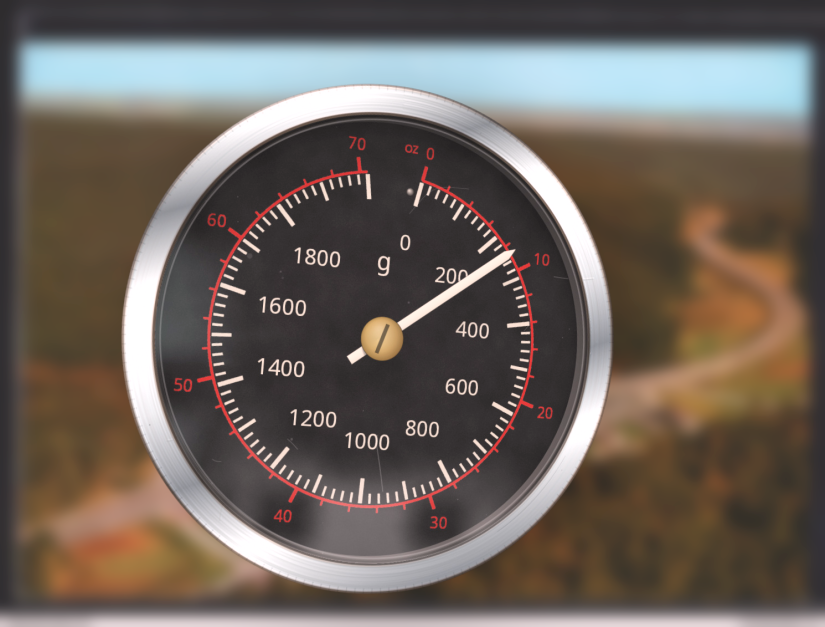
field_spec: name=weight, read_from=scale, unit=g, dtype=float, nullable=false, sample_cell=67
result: 240
